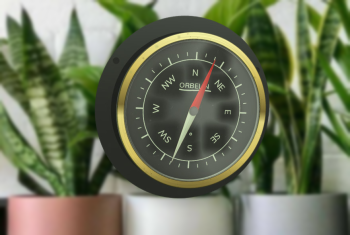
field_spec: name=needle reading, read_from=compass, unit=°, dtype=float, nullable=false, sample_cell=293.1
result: 20
